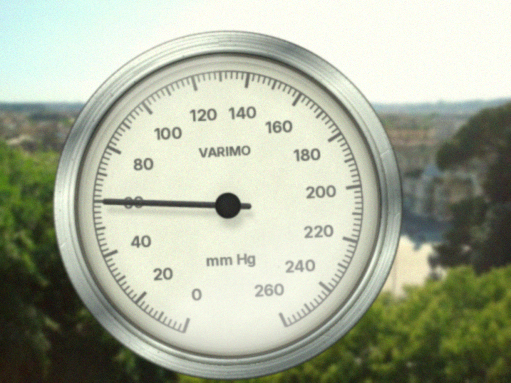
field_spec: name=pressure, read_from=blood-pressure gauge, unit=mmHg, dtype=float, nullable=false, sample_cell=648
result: 60
